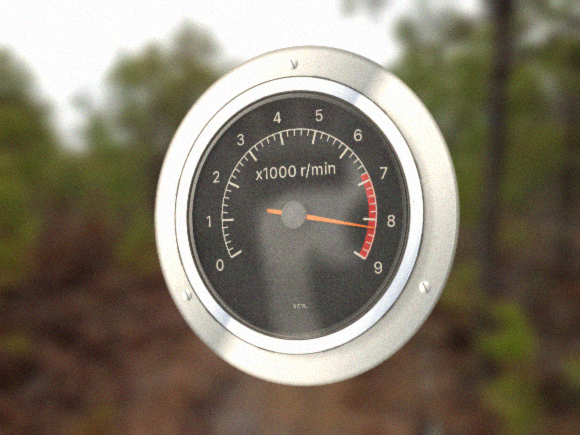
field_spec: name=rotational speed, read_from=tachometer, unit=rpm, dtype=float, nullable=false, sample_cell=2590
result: 8200
